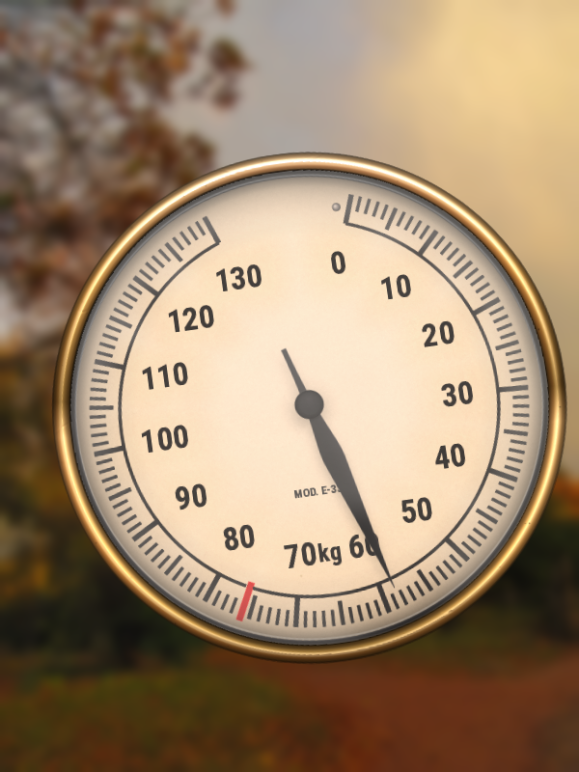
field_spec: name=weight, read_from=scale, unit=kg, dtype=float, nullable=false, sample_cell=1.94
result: 58.5
